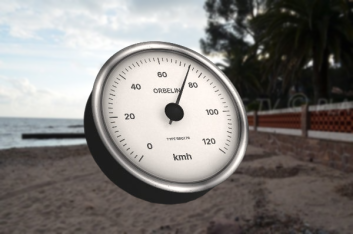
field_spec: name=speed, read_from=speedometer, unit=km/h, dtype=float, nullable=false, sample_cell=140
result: 74
